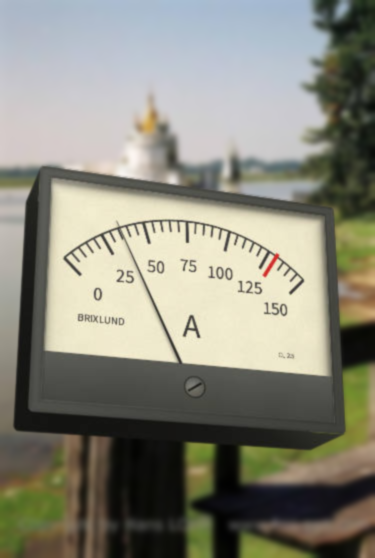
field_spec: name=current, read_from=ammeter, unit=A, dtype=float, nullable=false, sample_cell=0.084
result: 35
